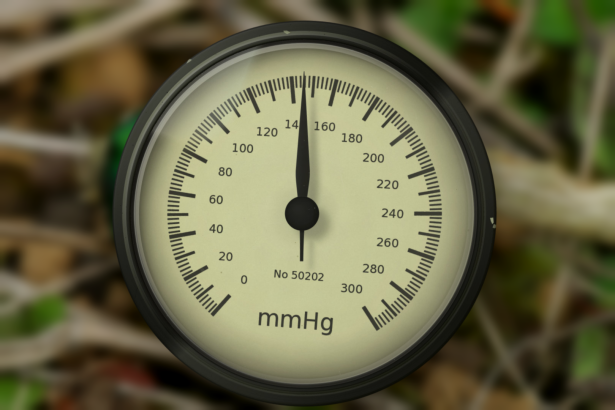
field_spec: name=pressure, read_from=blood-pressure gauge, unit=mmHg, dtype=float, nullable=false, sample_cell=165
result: 146
